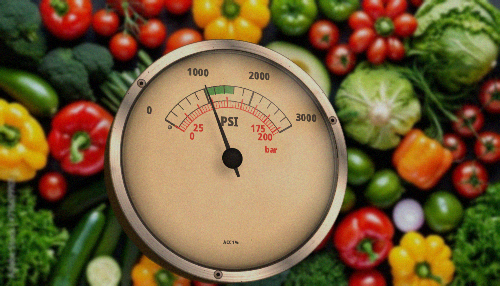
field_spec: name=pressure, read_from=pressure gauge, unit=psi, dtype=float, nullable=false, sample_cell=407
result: 1000
